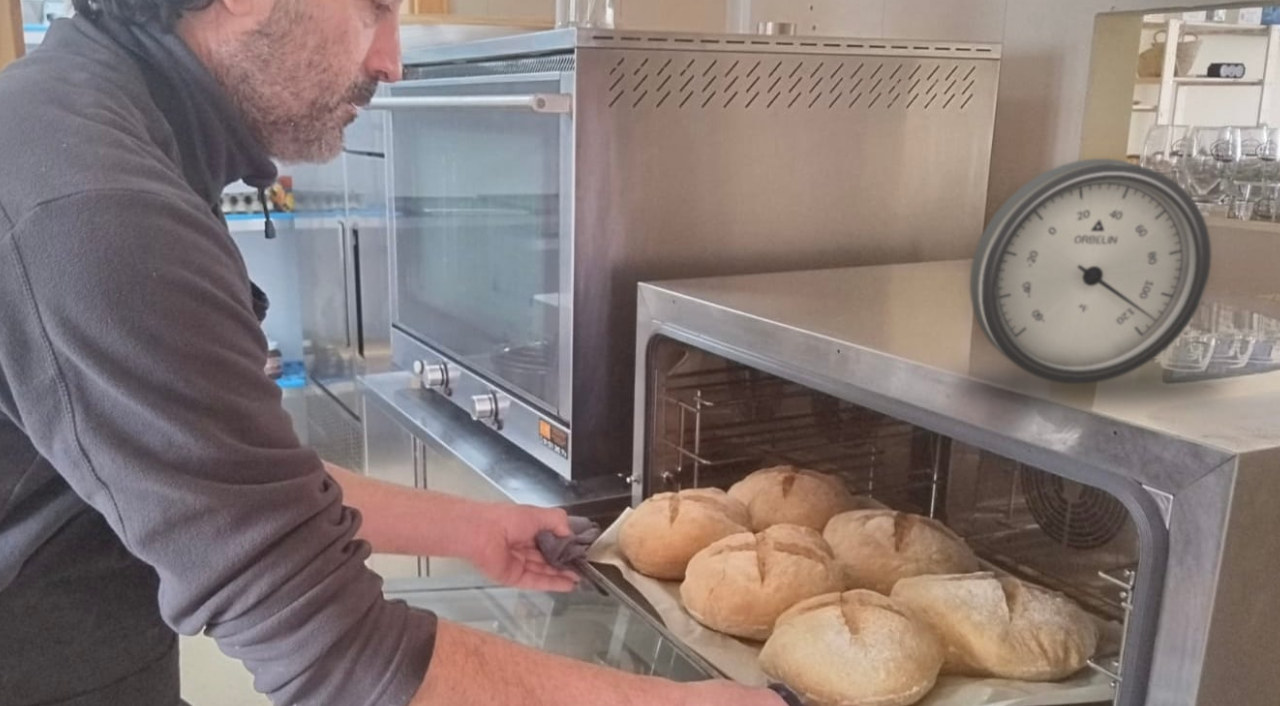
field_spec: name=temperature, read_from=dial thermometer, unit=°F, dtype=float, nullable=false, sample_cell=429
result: 112
